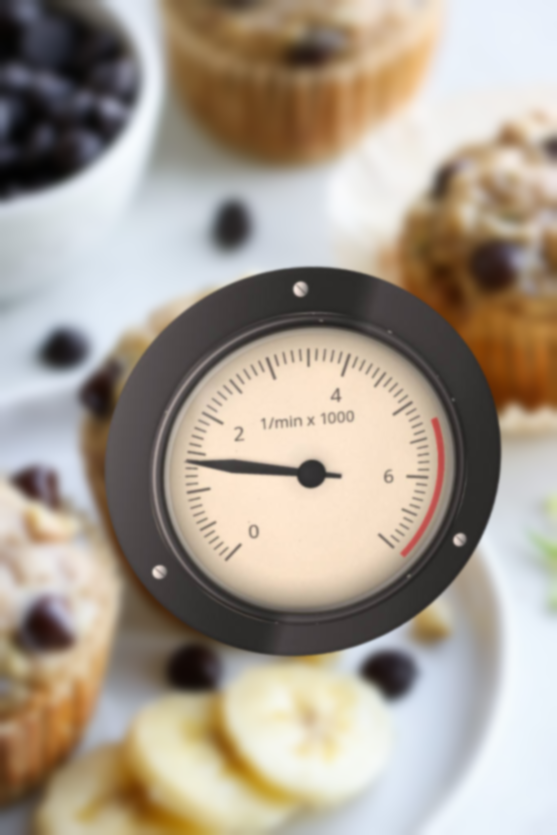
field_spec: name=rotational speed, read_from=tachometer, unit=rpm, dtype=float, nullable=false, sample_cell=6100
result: 1400
